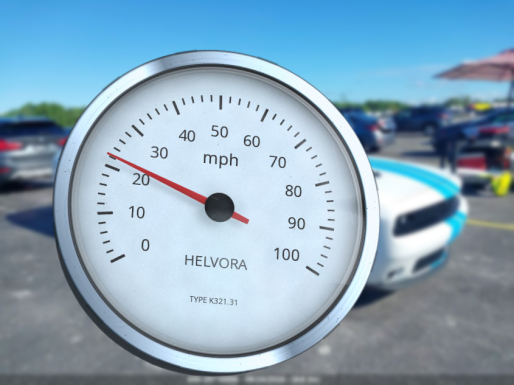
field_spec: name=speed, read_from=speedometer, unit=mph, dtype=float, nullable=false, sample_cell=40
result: 22
